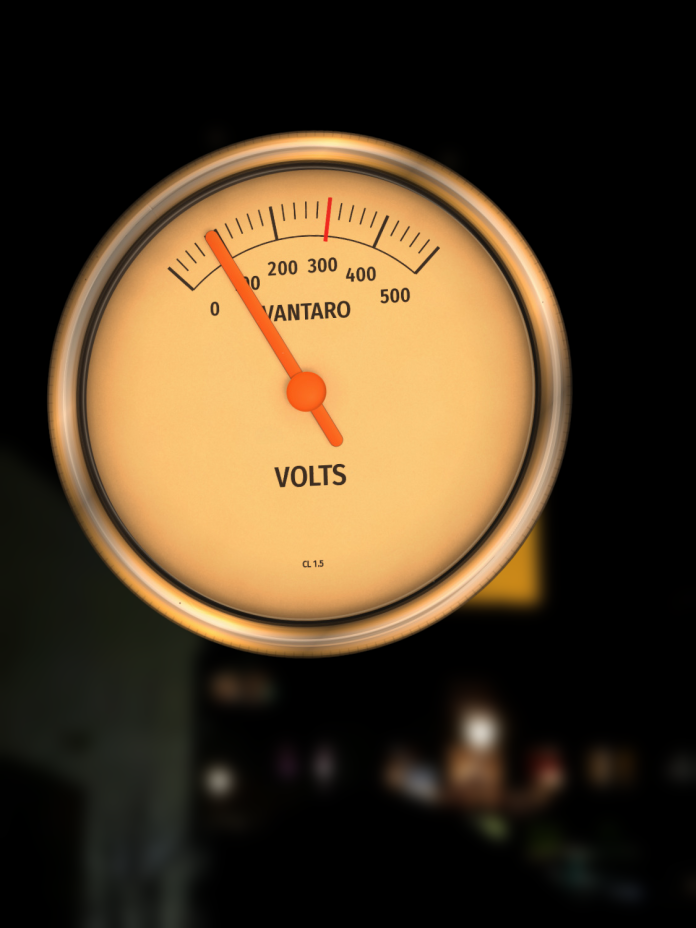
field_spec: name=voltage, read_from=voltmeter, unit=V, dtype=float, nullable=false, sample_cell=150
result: 90
